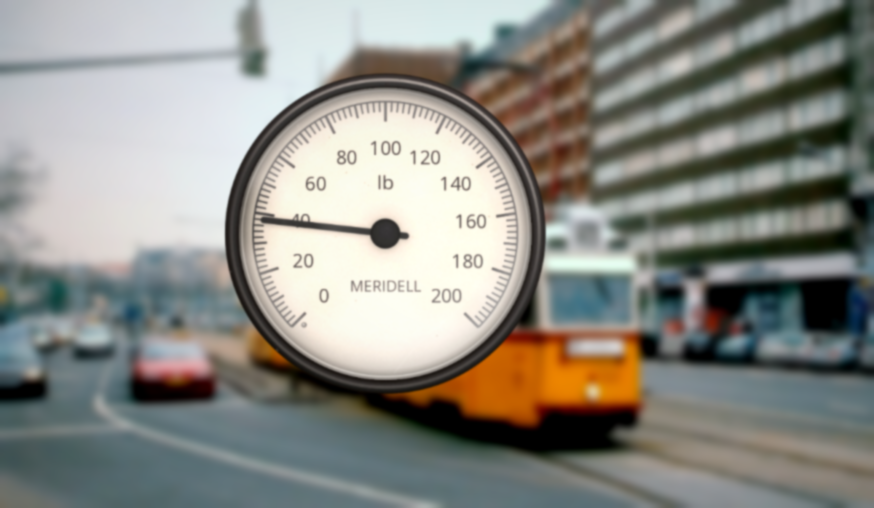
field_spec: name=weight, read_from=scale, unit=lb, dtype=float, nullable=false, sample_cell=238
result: 38
